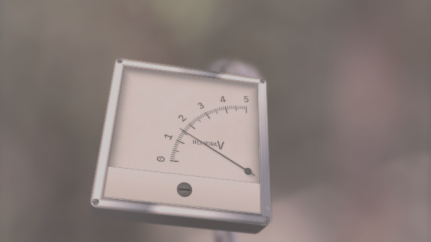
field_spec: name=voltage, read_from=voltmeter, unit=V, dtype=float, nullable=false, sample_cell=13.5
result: 1.5
